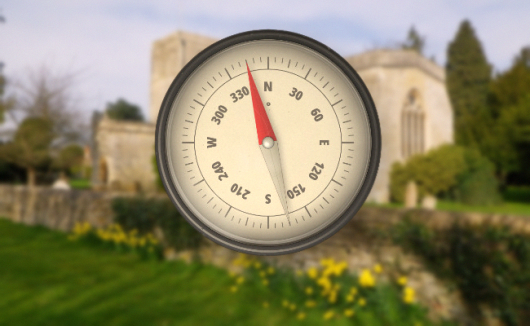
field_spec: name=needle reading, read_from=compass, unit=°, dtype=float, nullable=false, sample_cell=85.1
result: 345
